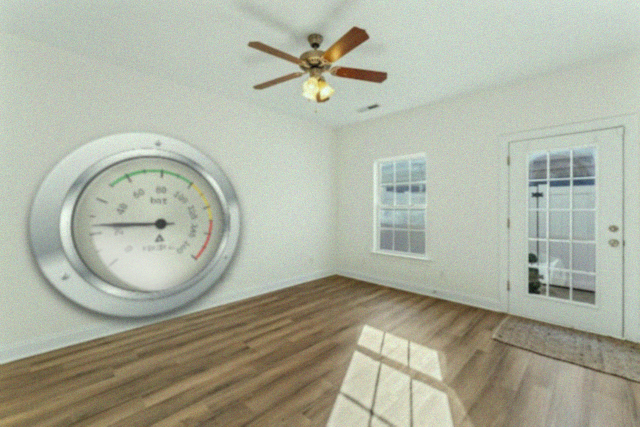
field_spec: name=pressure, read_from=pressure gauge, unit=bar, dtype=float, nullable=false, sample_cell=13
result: 25
